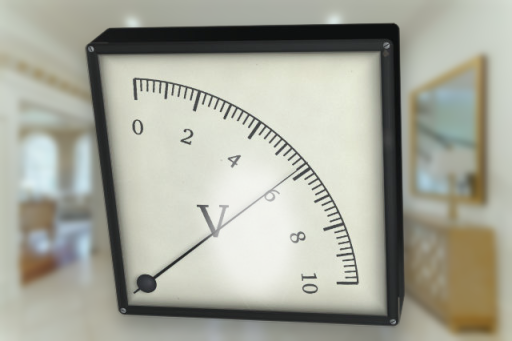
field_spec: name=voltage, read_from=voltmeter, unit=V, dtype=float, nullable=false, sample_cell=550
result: 5.8
